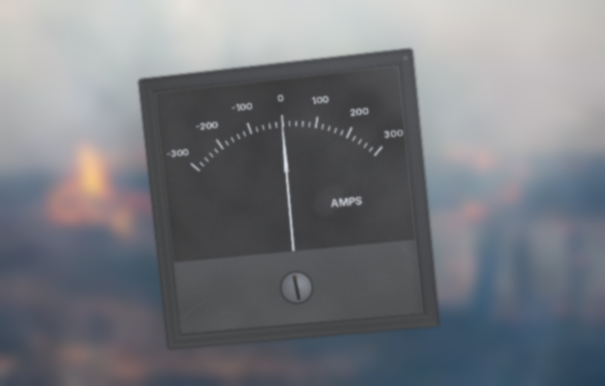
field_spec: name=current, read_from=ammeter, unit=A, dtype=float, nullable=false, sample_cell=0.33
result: 0
